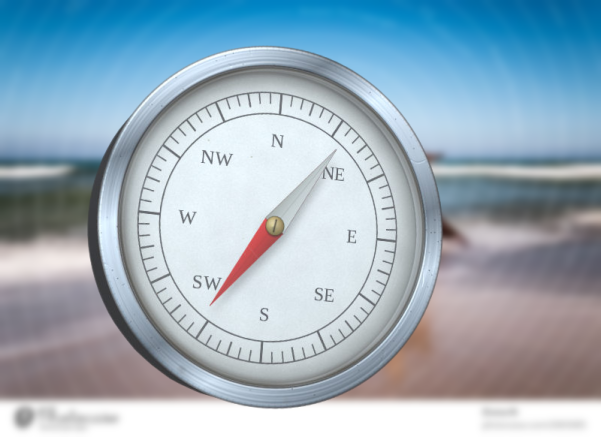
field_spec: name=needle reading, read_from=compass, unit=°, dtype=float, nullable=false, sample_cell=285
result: 215
